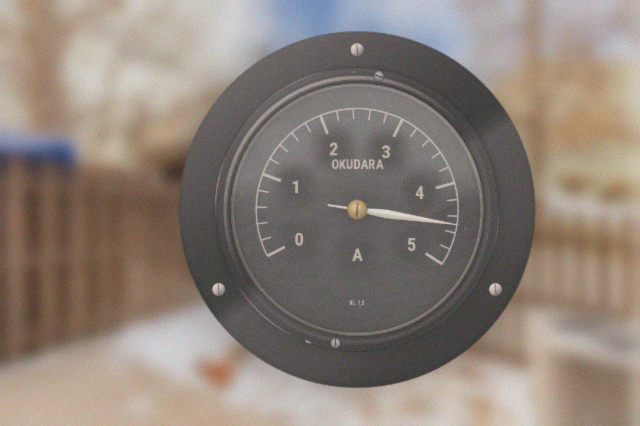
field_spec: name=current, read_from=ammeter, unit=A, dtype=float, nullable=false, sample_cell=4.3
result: 4.5
